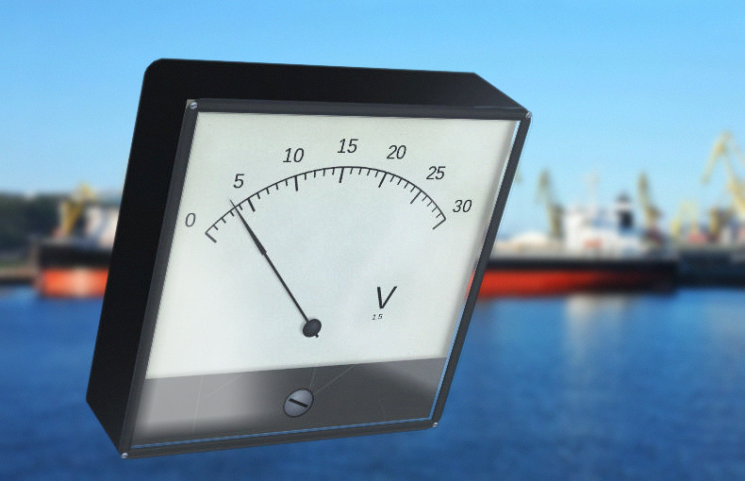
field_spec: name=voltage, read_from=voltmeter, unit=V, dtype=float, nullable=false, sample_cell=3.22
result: 3.5
